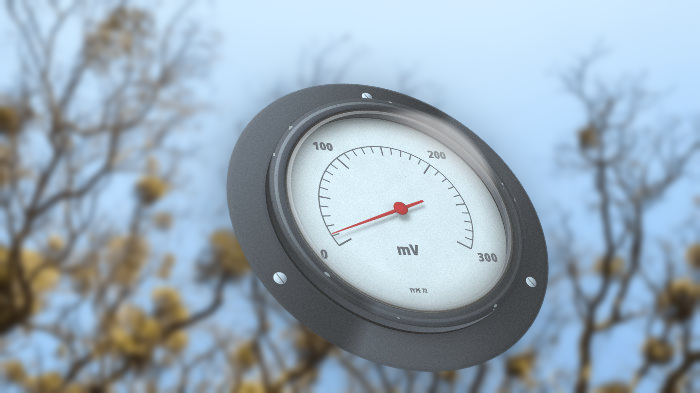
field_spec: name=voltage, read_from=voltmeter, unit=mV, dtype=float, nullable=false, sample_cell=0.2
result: 10
